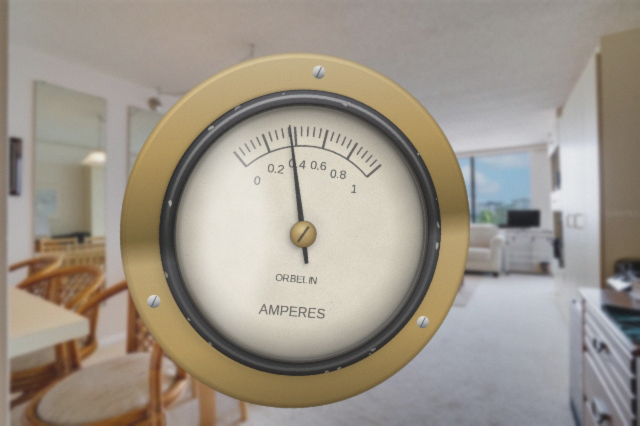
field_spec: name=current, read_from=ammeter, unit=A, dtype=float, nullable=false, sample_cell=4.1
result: 0.36
